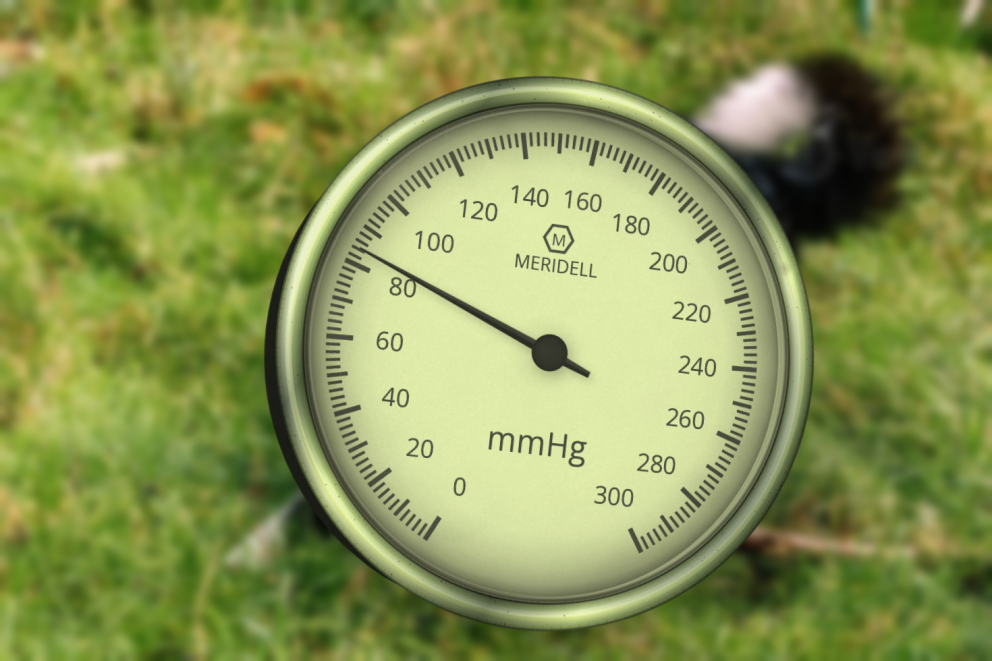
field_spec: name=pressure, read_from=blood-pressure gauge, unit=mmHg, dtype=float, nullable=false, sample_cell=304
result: 84
